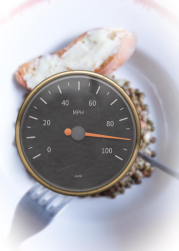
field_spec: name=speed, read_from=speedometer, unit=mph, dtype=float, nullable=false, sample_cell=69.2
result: 90
